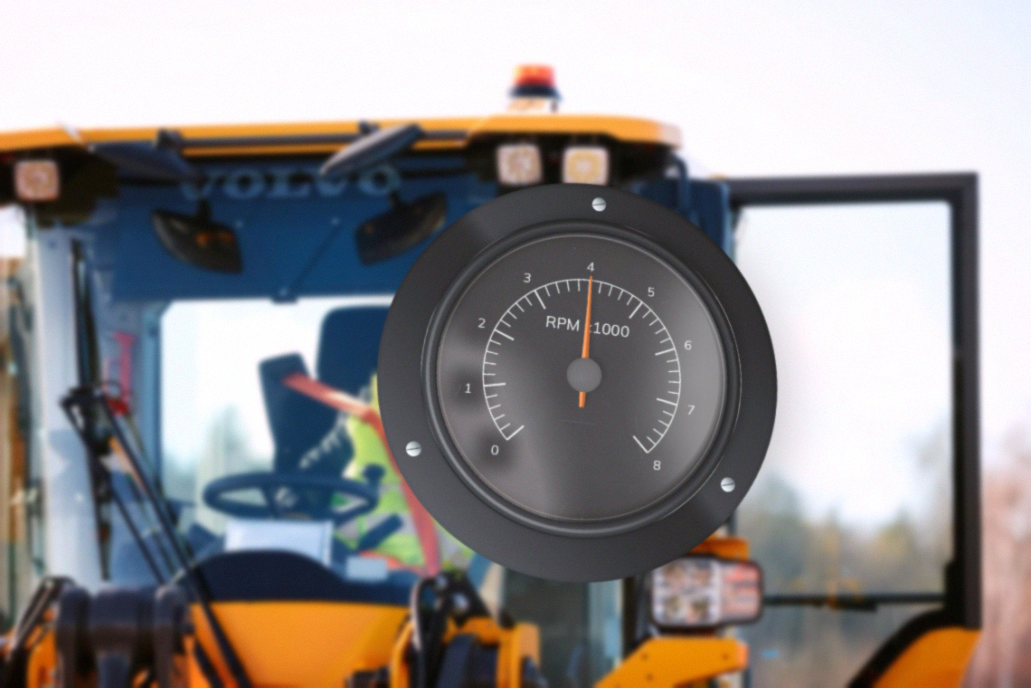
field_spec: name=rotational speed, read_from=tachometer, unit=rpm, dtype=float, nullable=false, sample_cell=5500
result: 4000
